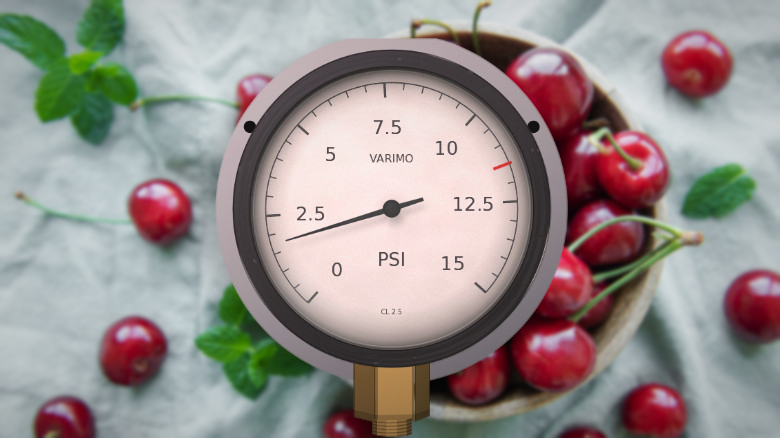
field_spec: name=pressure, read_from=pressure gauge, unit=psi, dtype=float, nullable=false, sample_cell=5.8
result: 1.75
